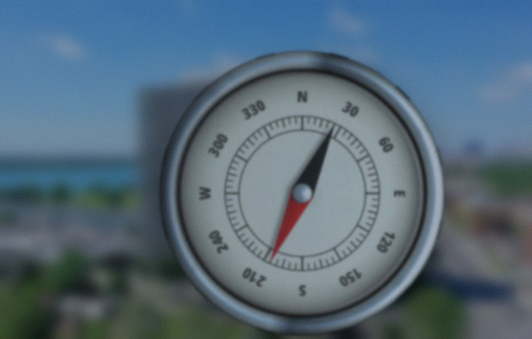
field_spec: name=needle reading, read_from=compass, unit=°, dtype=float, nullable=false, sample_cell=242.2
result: 205
